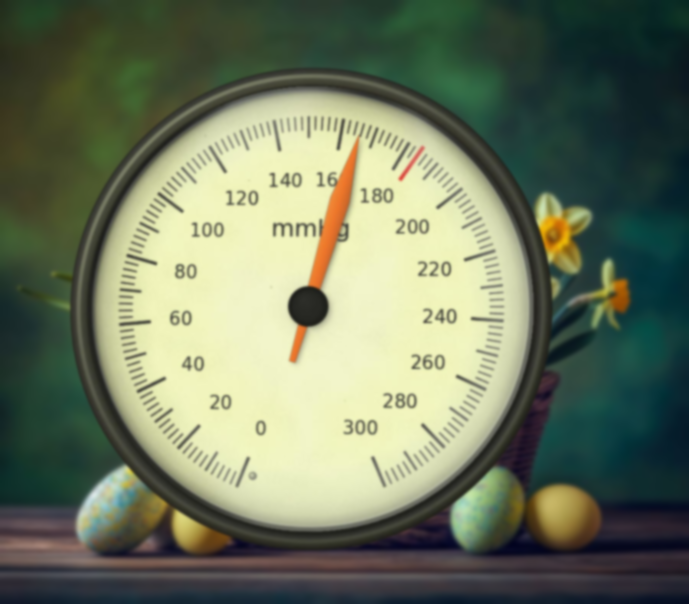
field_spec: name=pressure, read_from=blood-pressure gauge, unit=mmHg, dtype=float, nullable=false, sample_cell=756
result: 166
